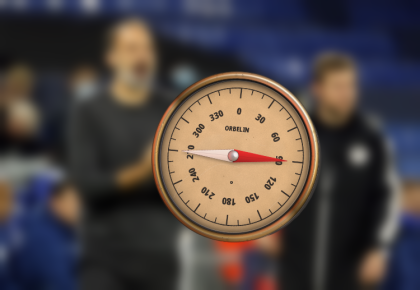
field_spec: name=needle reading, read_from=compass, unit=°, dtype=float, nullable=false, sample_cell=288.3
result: 90
